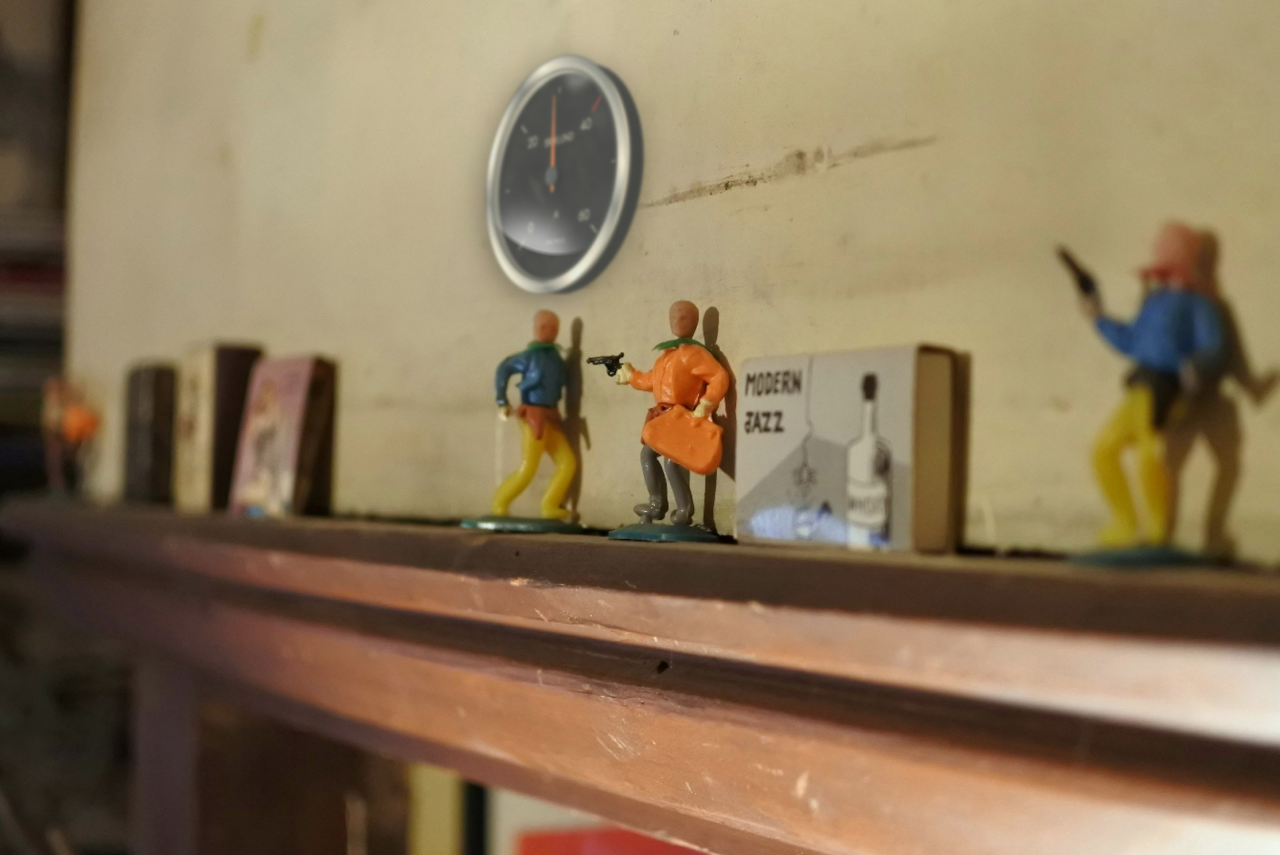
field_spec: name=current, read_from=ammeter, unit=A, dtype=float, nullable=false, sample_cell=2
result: 30
